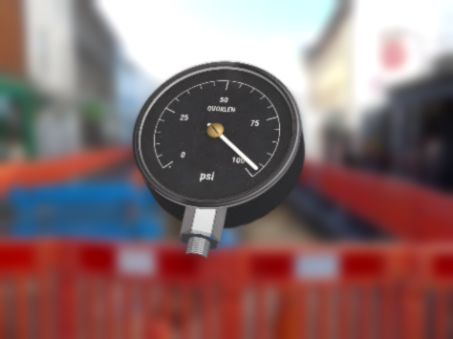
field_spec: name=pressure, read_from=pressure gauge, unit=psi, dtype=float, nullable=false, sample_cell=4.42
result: 97.5
